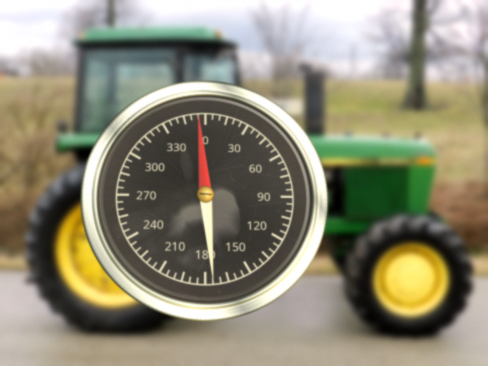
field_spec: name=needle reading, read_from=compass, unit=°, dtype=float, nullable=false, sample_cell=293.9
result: 355
